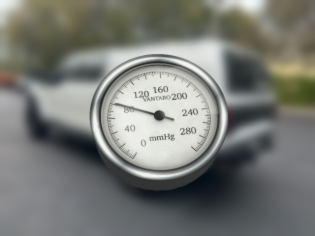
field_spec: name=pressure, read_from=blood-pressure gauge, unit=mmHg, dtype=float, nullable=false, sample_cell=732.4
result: 80
